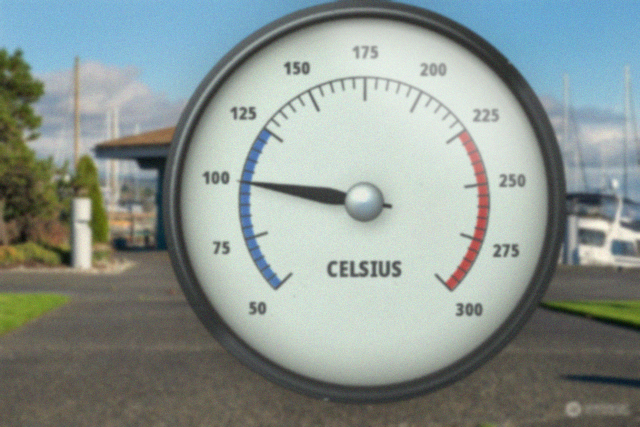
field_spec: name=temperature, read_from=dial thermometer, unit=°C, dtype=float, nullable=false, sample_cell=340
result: 100
